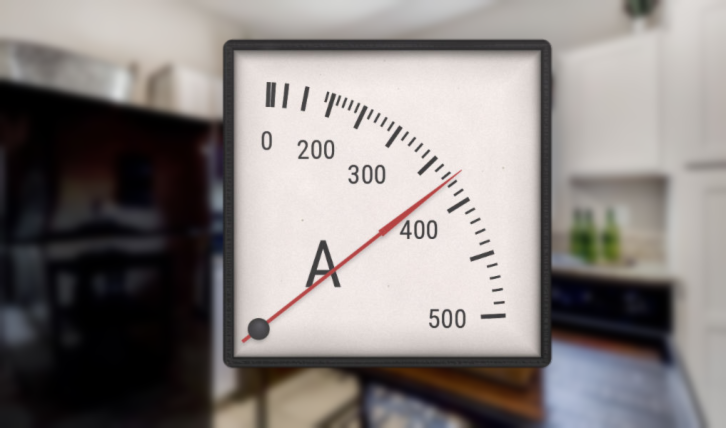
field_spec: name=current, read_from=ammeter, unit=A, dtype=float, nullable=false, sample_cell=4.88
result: 375
